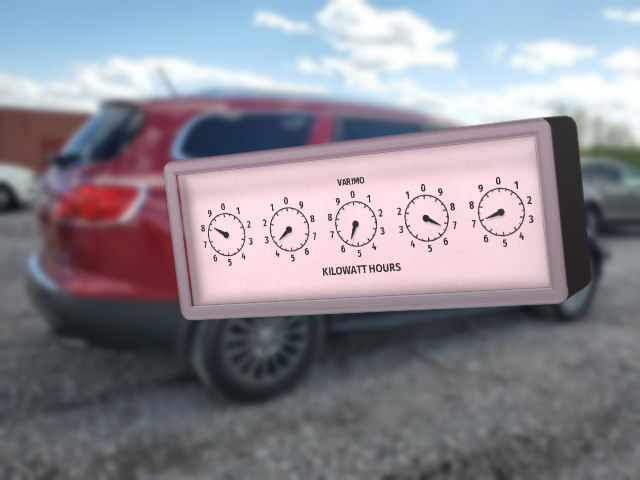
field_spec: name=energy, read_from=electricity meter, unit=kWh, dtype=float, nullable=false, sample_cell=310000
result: 83567
